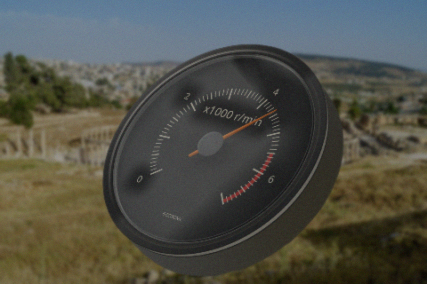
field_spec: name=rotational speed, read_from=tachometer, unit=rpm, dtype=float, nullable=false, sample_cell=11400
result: 4500
